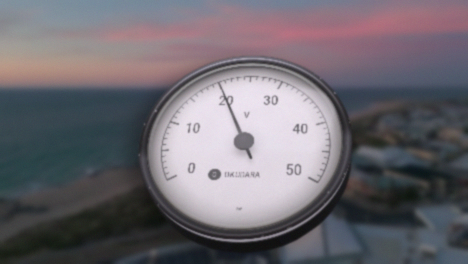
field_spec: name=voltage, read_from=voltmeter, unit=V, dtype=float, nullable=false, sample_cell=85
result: 20
